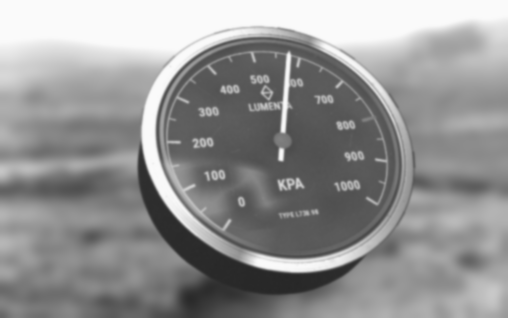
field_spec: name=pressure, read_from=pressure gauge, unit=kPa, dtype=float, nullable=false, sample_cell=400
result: 575
